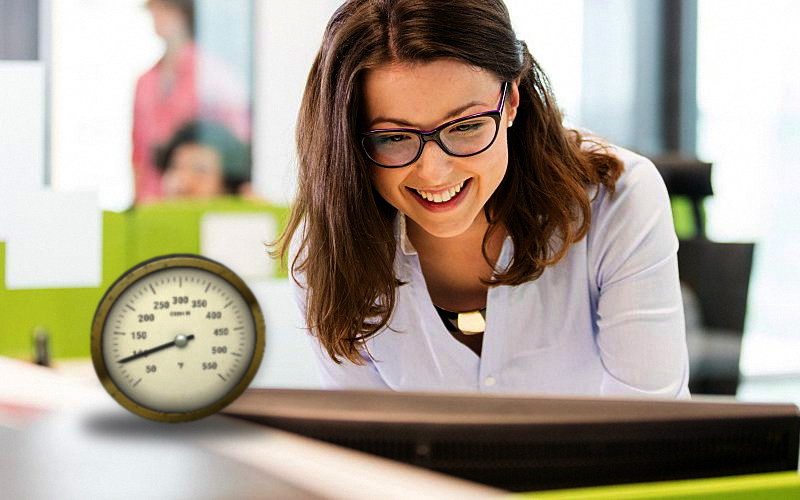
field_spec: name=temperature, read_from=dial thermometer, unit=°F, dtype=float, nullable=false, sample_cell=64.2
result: 100
